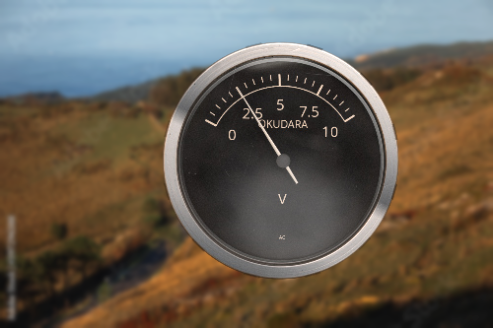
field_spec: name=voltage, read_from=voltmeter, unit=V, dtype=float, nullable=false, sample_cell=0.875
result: 2.5
